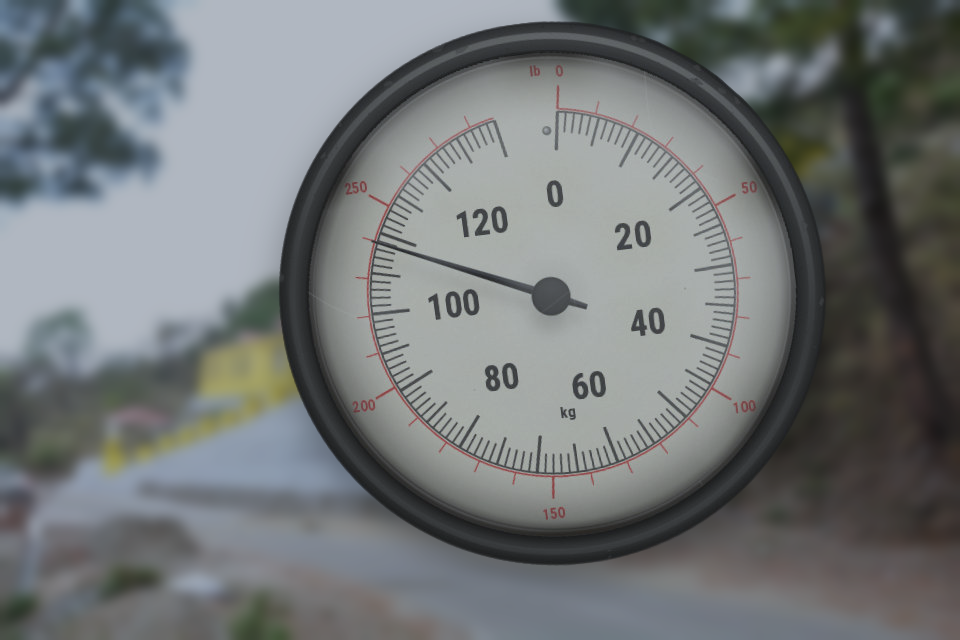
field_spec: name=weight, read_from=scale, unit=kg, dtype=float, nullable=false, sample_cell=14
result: 109
